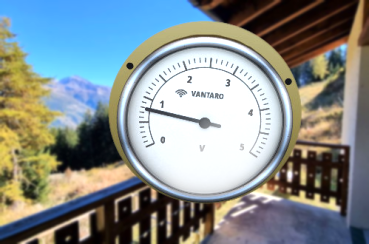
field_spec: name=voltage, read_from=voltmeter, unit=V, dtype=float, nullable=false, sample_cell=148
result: 0.8
